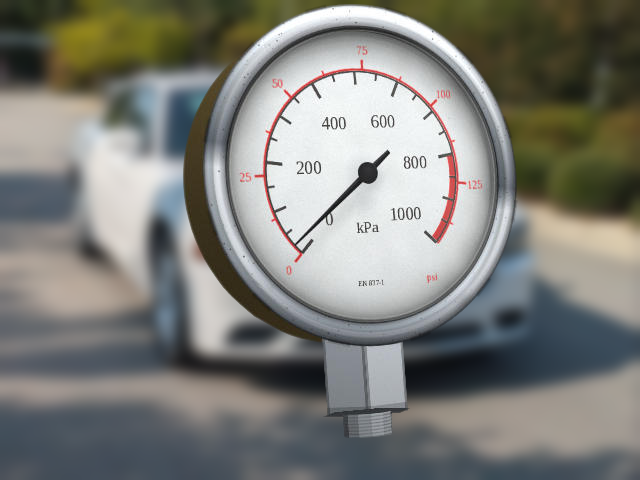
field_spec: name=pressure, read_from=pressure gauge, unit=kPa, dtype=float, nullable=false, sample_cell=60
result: 25
